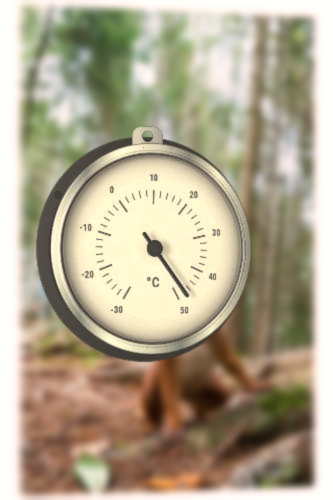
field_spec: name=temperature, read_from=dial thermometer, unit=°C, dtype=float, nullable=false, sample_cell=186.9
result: 48
